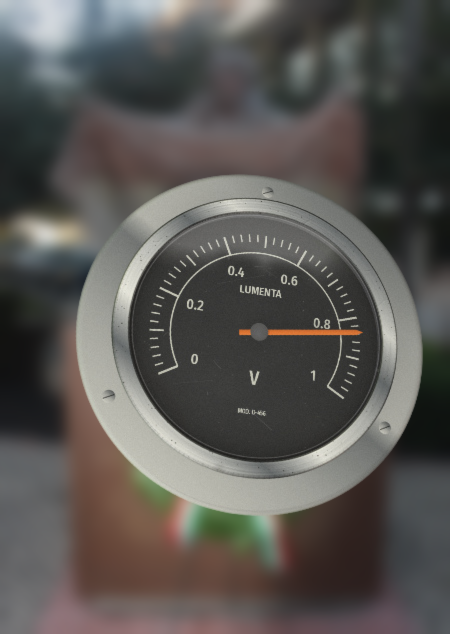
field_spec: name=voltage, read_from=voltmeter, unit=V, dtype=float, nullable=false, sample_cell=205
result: 0.84
